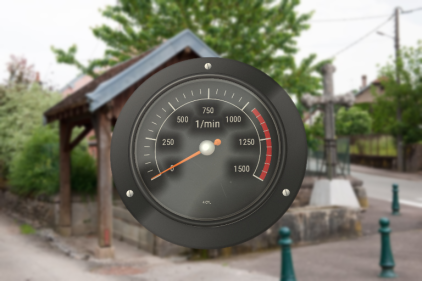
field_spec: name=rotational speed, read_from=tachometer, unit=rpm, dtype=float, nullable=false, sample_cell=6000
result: 0
